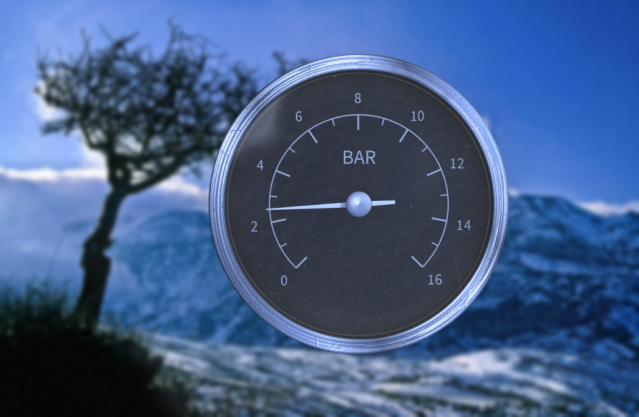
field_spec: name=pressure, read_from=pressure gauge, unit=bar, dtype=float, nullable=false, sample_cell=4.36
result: 2.5
